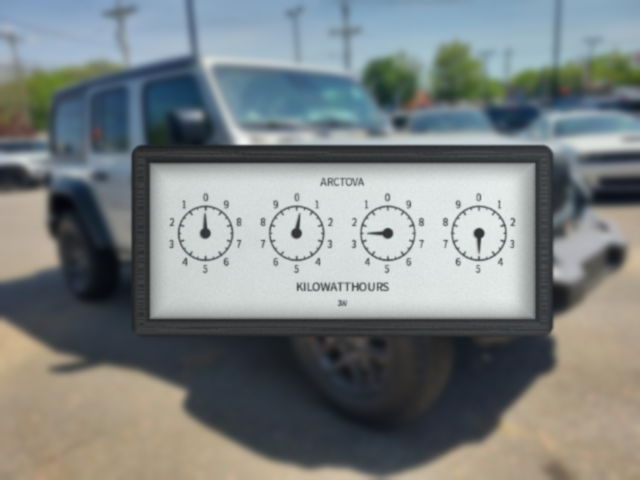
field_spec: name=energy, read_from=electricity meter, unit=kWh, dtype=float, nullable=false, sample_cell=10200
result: 25
